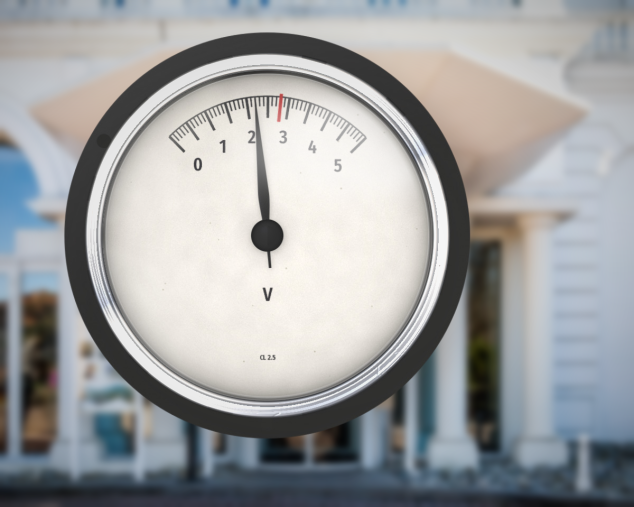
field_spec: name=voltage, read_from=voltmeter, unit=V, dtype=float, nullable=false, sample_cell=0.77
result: 2.2
